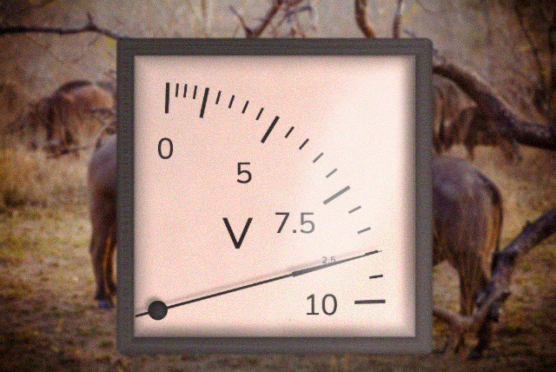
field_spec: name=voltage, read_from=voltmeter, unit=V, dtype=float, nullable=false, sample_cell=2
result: 9
